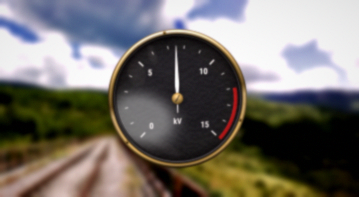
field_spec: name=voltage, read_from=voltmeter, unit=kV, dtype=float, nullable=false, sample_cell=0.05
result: 7.5
